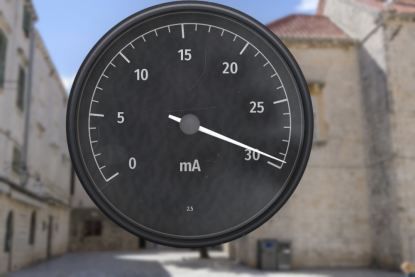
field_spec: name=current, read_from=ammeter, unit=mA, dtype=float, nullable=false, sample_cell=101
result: 29.5
